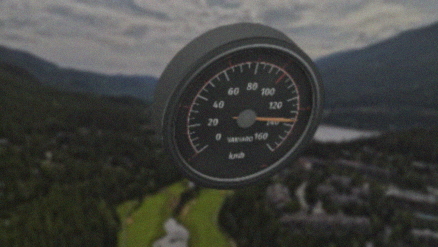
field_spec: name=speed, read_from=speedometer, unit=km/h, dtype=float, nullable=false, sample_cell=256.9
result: 135
